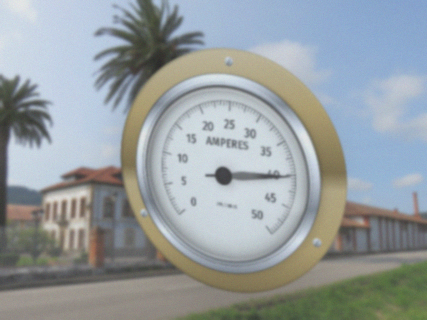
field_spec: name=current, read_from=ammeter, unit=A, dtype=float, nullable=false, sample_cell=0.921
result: 40
